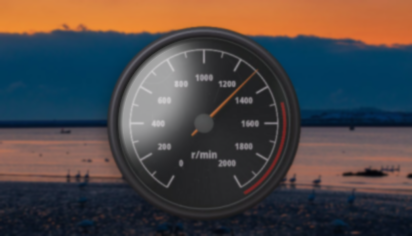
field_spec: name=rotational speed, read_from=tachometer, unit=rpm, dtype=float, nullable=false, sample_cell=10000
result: 1300
